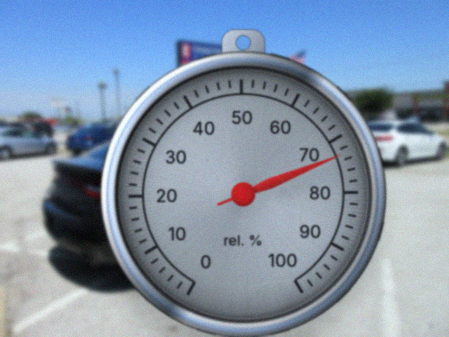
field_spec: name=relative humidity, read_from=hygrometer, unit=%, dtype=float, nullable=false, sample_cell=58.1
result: 73
